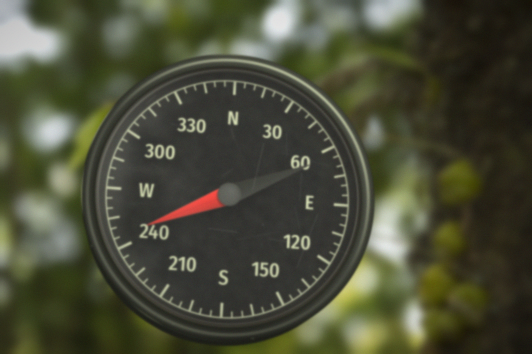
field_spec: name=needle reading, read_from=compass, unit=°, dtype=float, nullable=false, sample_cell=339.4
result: 245
